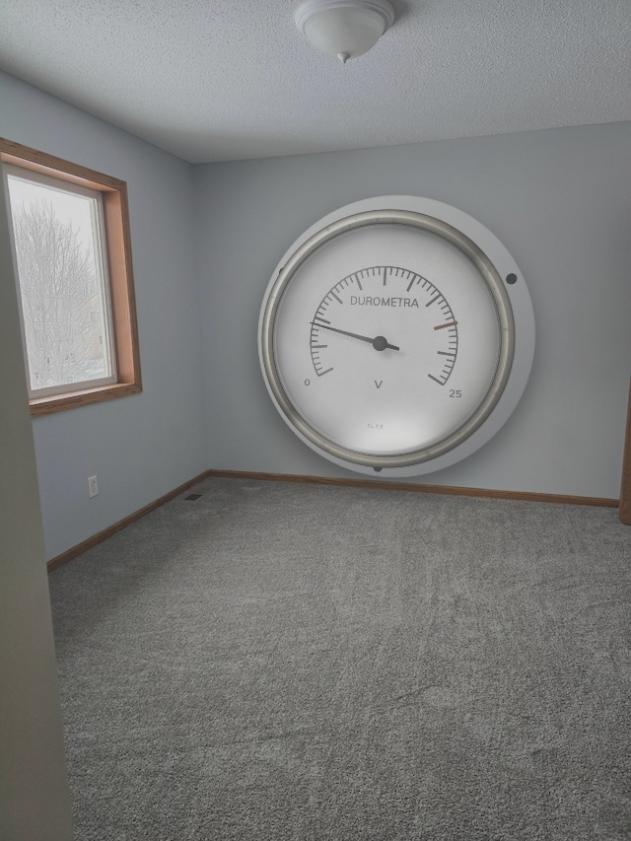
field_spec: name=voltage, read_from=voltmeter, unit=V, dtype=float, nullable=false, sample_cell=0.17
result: 4.5
